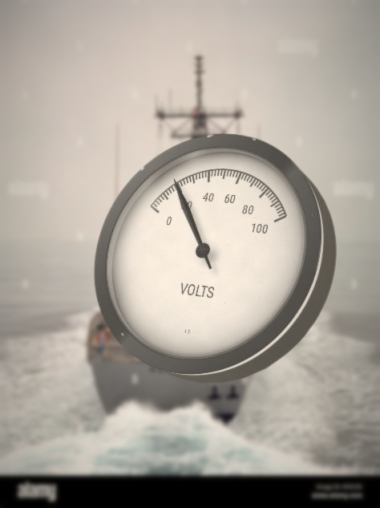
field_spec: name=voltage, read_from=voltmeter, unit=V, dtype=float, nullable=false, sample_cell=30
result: 20
